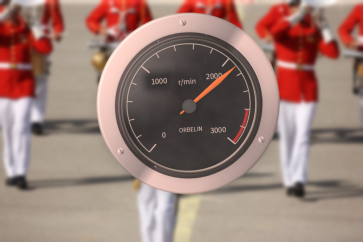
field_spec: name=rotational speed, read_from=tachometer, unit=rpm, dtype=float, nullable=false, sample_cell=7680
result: 2100
